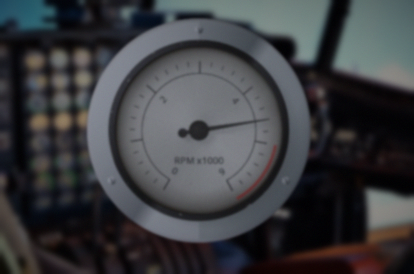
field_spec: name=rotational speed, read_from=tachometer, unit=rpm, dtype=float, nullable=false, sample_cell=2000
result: 4600
